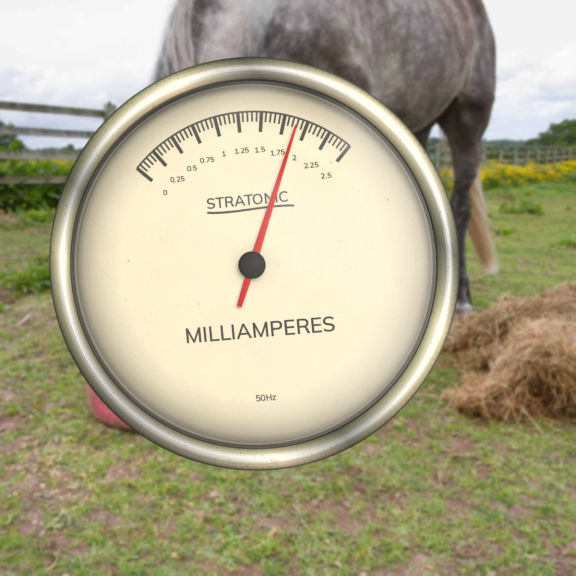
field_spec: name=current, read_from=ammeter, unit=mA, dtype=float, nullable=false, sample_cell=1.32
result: 1.9
